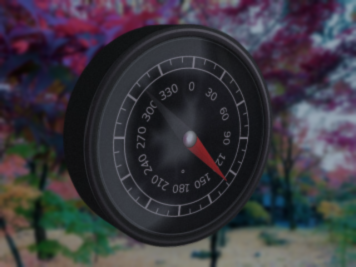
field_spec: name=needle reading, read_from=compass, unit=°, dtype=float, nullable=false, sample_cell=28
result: 130
